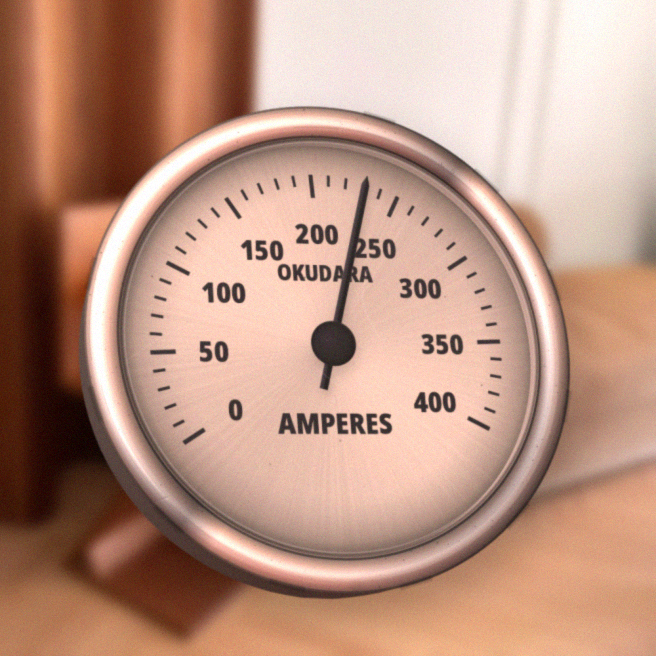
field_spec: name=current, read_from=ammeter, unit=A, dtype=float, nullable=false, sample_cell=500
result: 230
